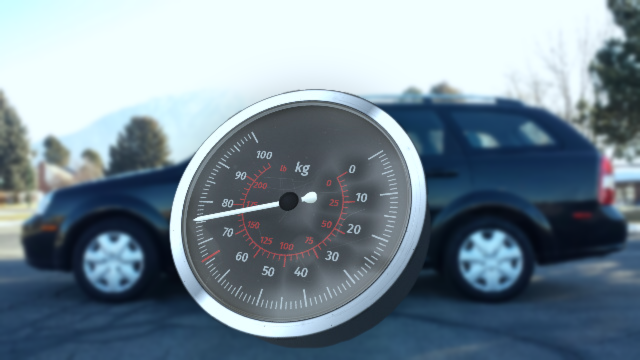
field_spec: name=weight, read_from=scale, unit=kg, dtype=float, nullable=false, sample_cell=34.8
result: 75
